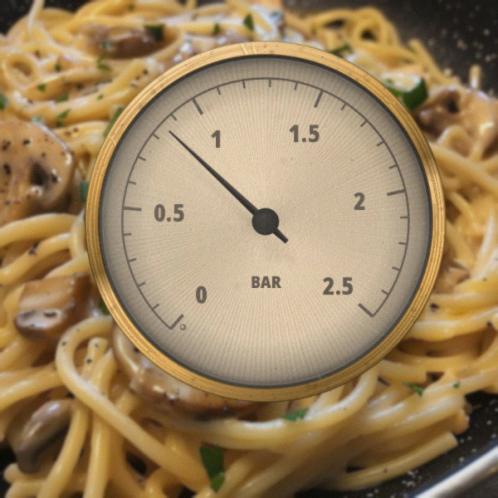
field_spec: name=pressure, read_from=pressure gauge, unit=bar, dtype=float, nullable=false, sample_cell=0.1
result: 0.85
